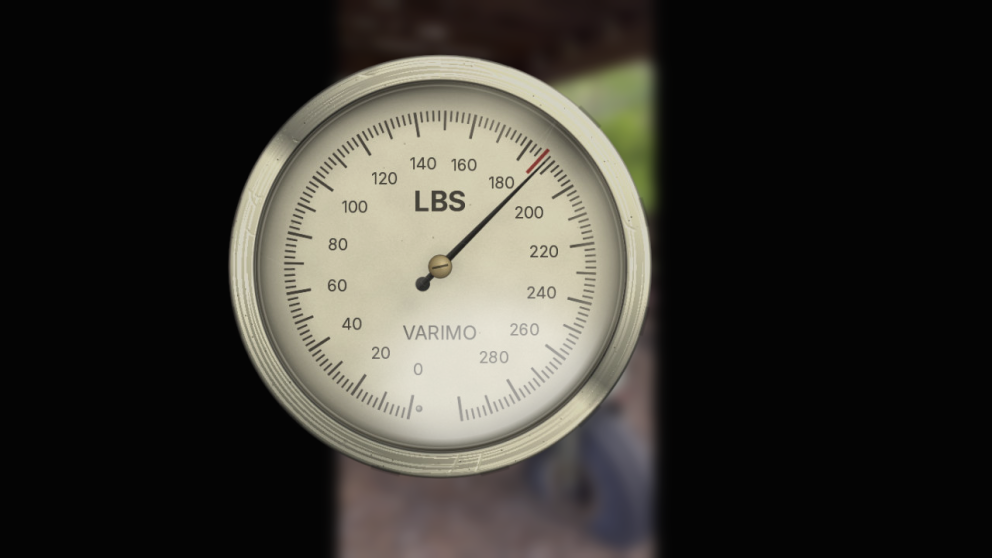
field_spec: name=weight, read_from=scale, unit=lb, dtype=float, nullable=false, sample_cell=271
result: 188
